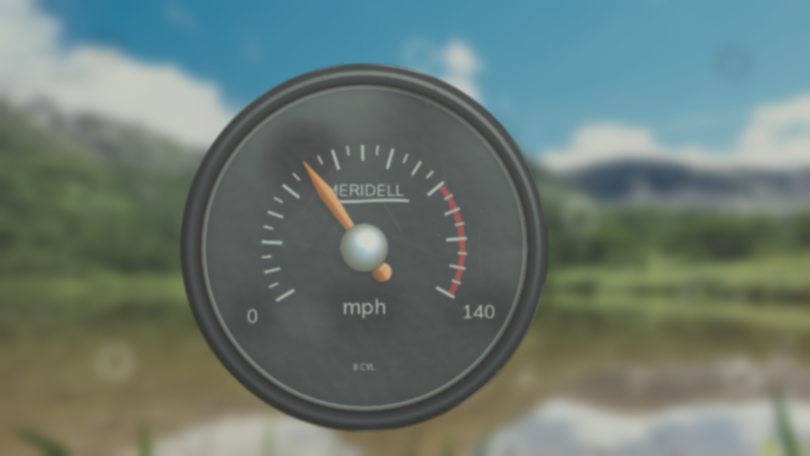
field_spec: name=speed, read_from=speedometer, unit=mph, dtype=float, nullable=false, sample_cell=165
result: 50
